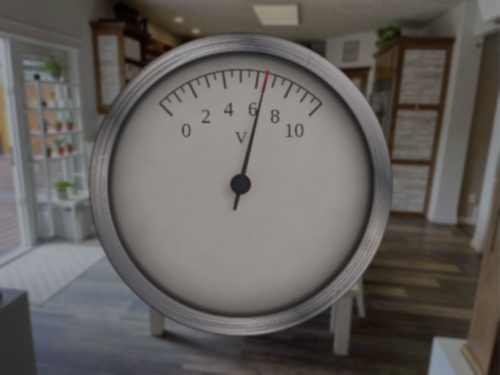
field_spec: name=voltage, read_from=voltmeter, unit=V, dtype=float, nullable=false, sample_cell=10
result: 6.5
